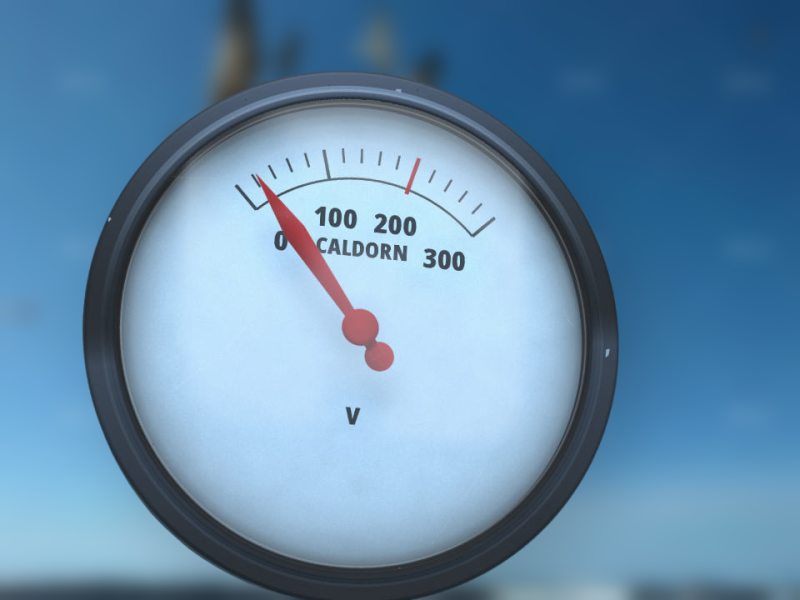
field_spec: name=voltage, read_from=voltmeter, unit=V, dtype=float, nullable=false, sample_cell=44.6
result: 20
